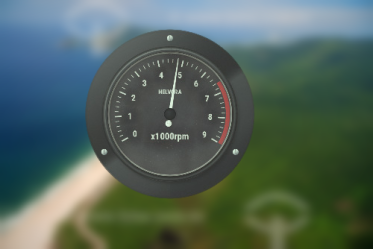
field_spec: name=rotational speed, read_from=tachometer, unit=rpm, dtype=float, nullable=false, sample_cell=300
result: 4800
